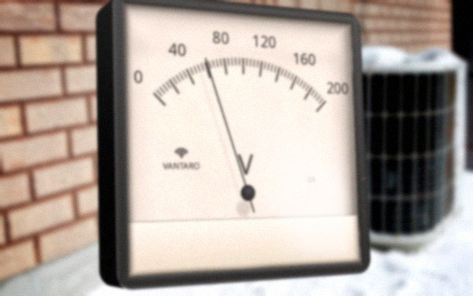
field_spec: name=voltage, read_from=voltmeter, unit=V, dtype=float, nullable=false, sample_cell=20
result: 60
